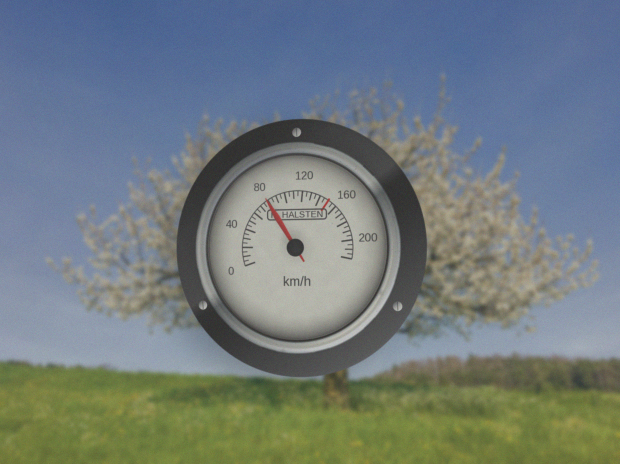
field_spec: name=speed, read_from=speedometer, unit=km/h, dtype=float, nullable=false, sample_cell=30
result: 80
